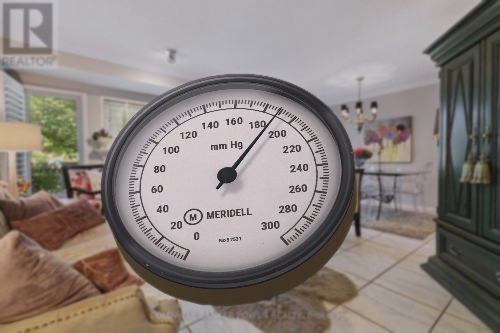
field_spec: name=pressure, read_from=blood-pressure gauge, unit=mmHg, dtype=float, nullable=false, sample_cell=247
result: 190
